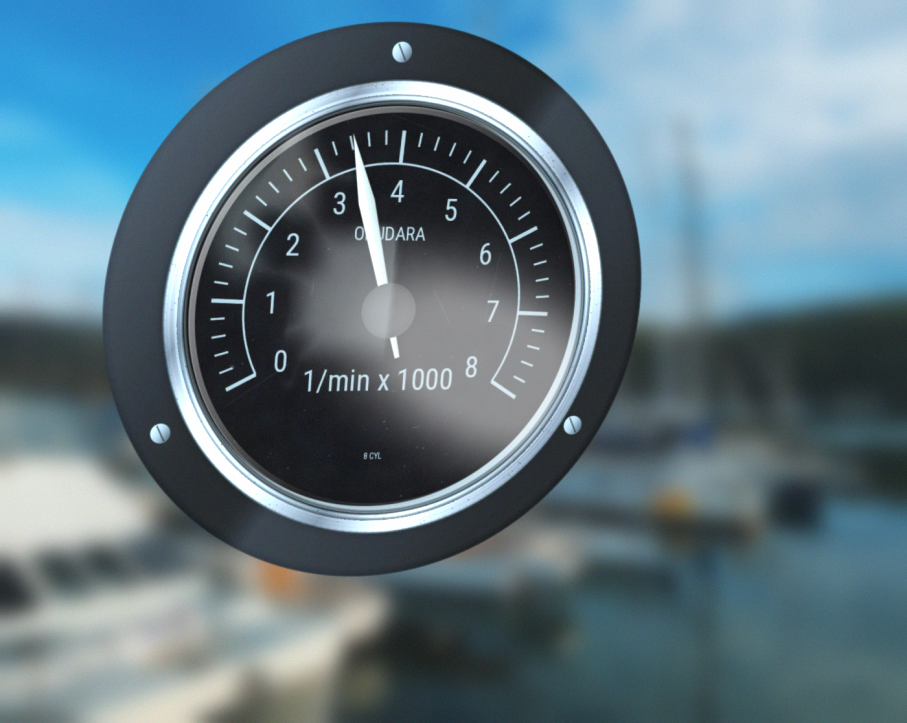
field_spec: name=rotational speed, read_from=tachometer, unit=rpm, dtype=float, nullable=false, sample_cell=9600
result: 3400
